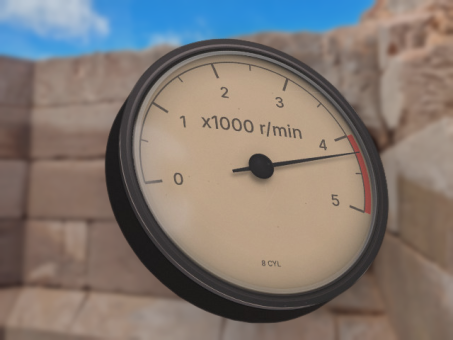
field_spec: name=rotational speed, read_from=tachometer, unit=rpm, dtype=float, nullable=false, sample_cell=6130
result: 4250
